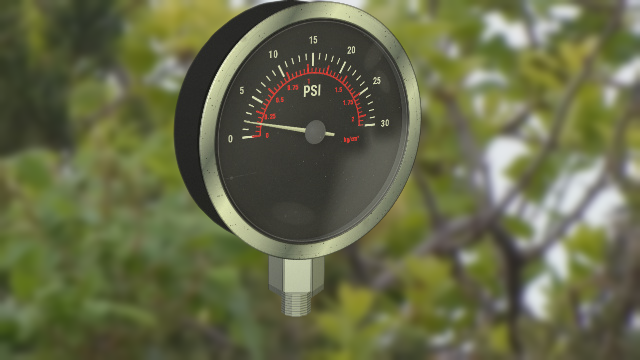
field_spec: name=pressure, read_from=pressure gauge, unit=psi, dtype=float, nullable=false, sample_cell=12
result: 2
